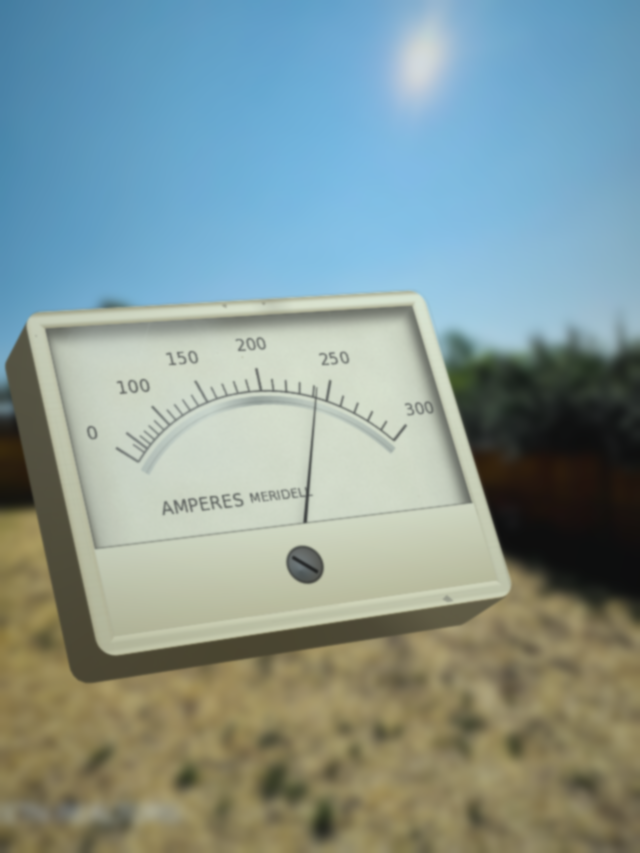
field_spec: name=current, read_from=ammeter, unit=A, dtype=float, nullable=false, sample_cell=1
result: 240
